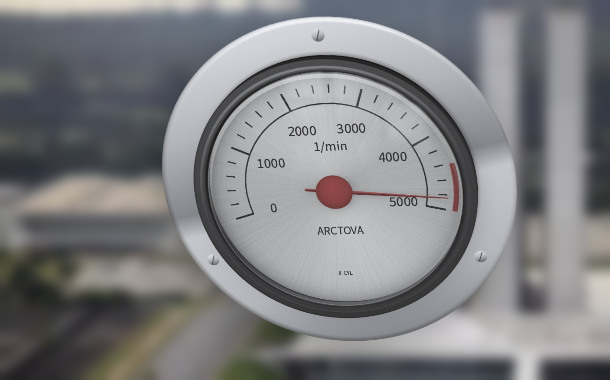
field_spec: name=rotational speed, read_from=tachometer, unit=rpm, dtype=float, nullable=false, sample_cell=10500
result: 4800
